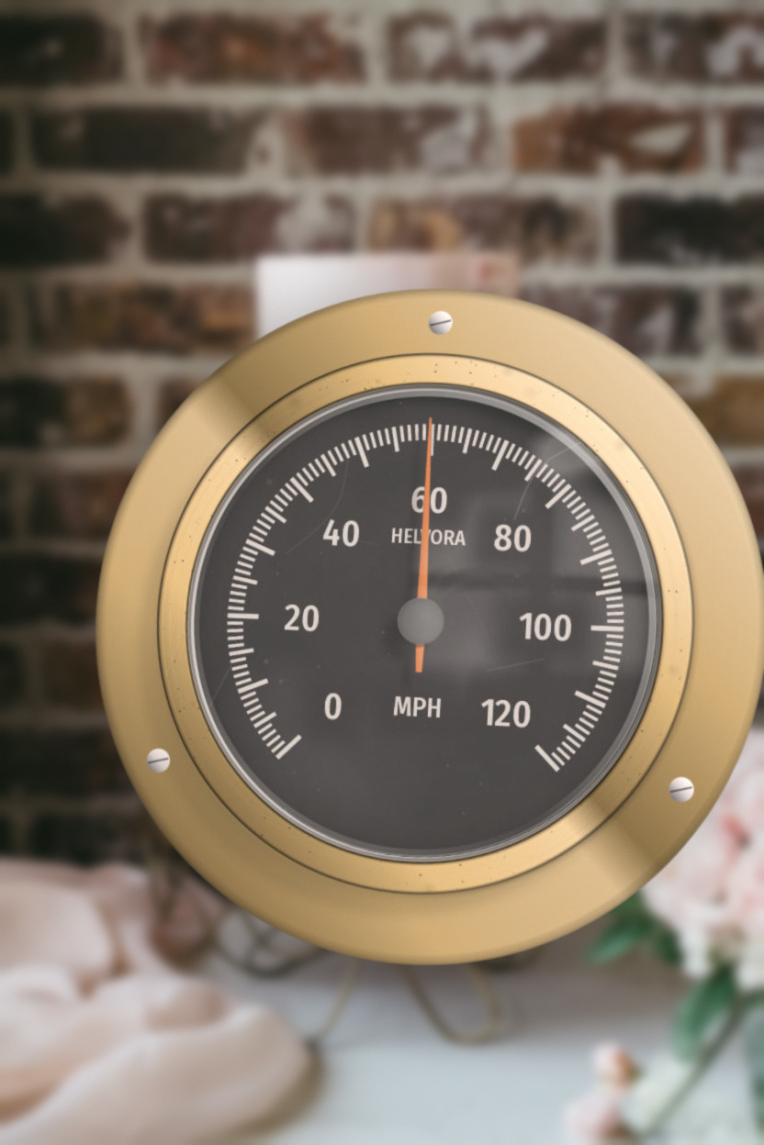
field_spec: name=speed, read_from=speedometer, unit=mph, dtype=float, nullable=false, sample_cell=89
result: 60
